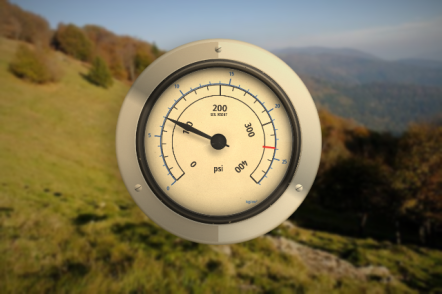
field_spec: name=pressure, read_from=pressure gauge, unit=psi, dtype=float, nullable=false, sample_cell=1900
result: 100
